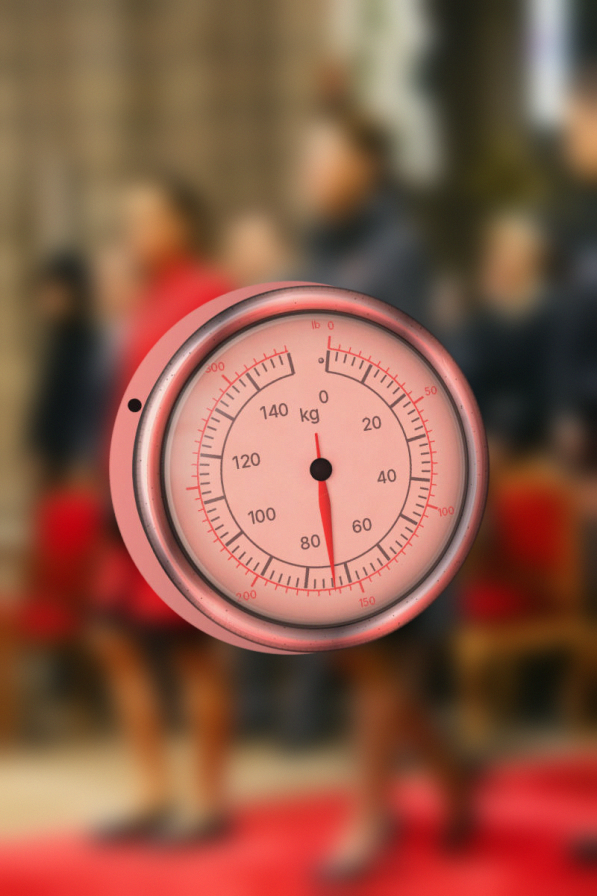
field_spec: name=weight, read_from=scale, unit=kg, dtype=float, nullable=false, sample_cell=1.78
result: 74
